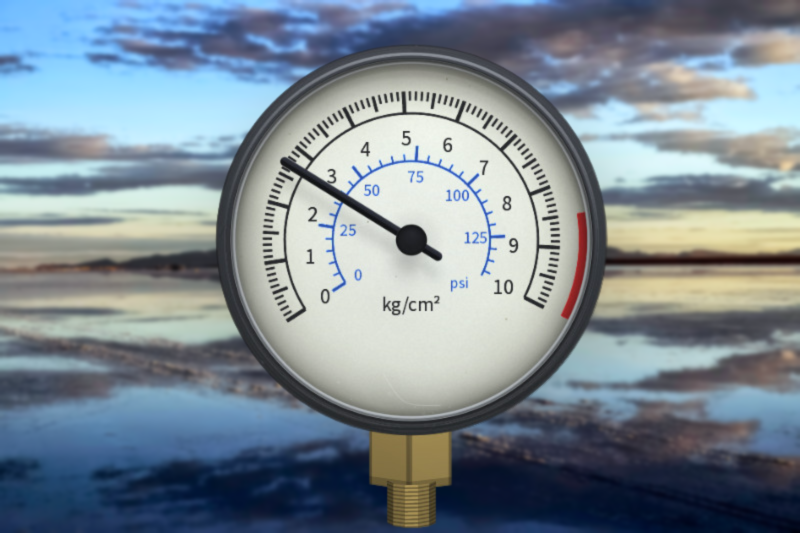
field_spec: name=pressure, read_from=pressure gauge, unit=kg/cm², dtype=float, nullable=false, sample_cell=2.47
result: 2.7
